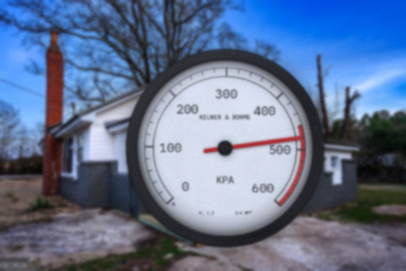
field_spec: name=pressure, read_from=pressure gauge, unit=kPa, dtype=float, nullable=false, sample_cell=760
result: 480
